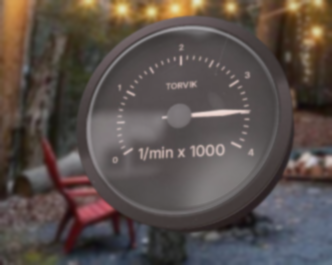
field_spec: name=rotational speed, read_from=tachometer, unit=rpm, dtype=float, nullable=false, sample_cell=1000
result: 3500
